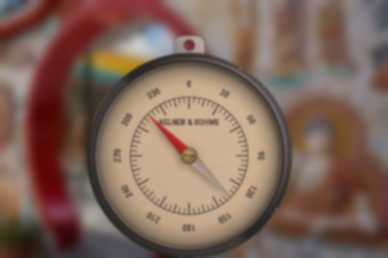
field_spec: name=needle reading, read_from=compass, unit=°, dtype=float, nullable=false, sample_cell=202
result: 315
